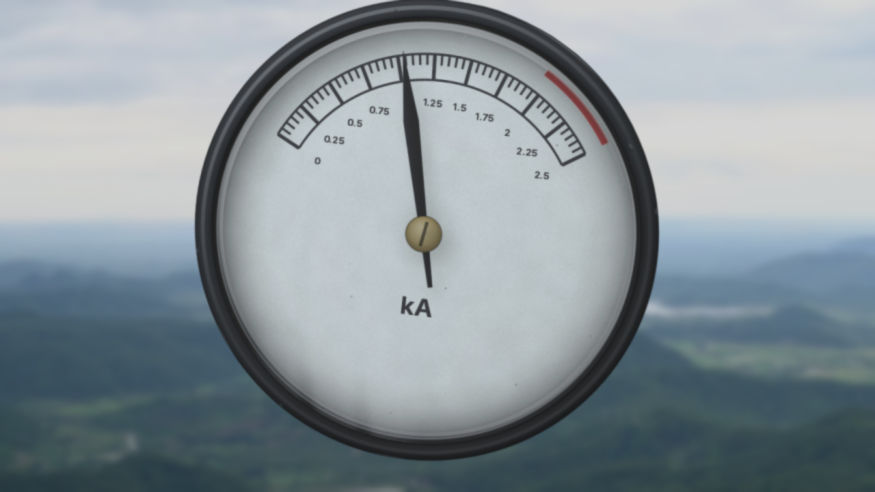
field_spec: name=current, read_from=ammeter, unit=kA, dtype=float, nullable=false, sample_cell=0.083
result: 1.05
